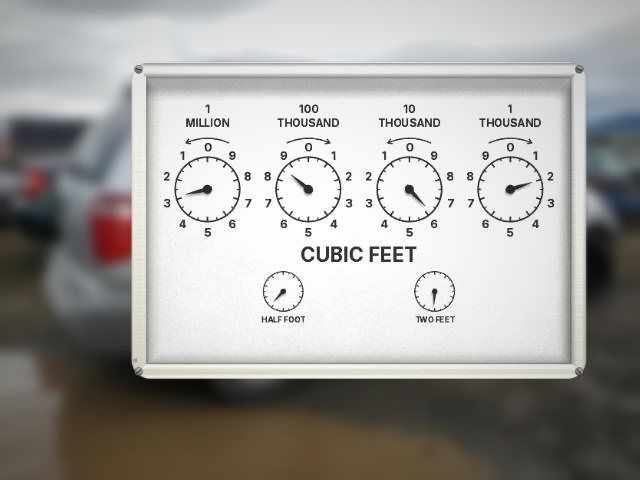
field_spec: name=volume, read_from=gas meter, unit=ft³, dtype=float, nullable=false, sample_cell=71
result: 286200
